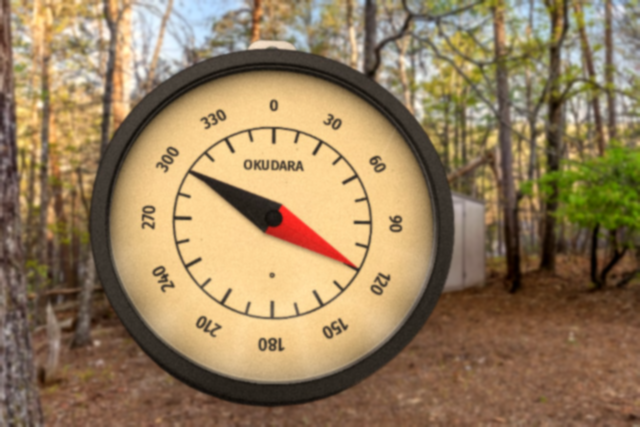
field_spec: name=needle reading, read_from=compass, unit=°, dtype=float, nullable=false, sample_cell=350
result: 120
